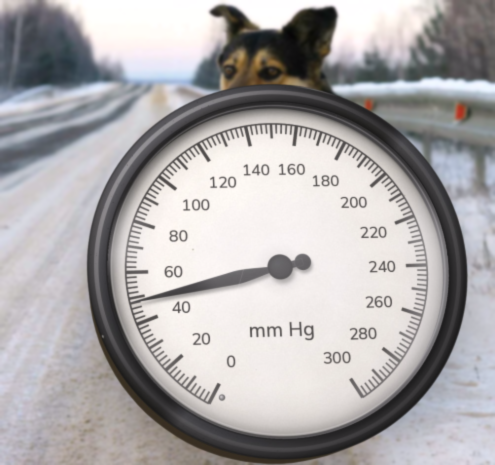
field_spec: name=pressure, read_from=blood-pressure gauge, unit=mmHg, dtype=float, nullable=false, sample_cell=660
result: 48
